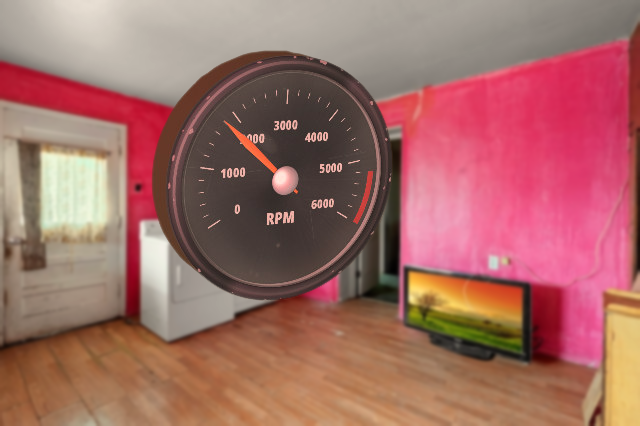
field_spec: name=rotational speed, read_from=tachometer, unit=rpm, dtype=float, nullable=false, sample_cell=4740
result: 1800
